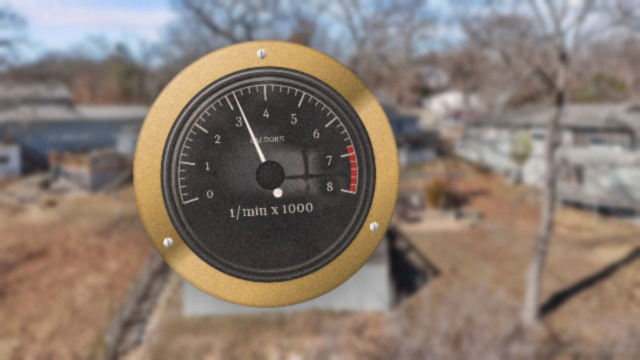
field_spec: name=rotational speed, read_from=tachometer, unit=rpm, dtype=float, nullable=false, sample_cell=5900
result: 3200
